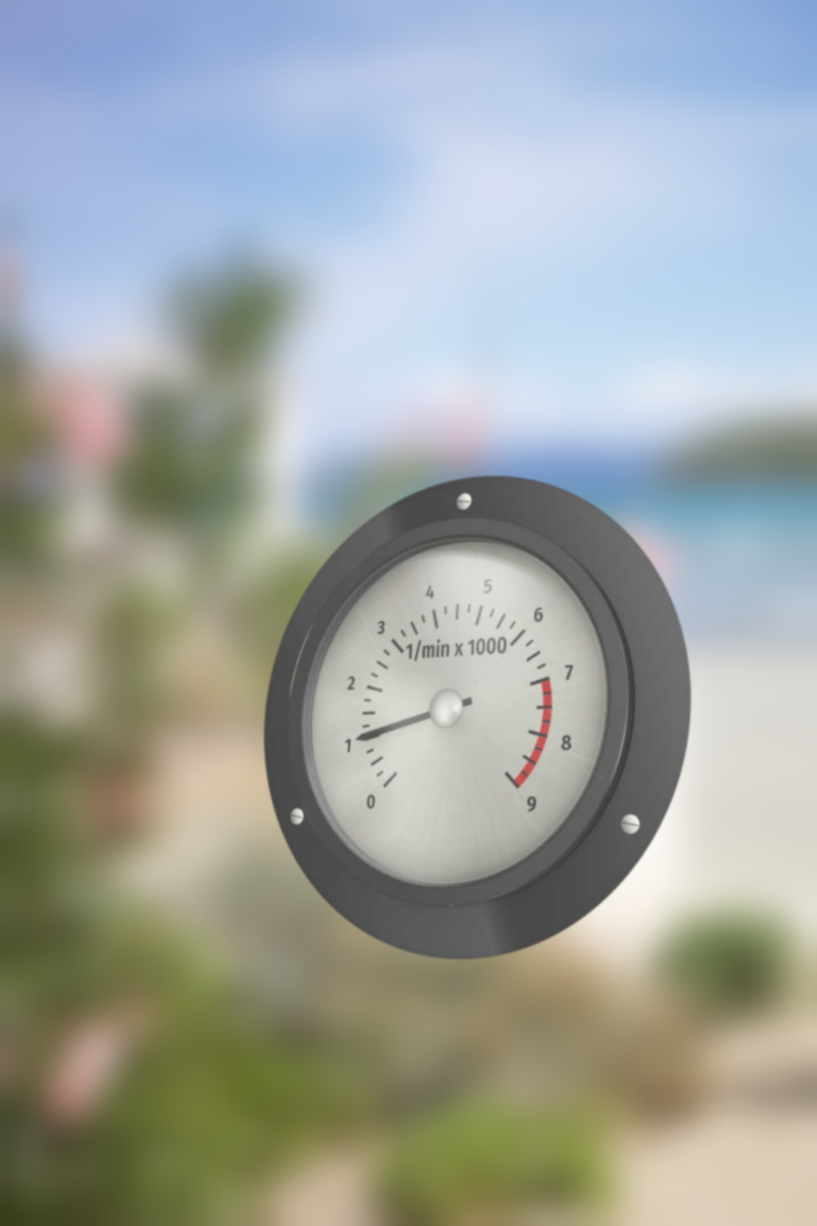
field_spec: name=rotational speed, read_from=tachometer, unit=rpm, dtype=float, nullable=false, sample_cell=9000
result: 1000
